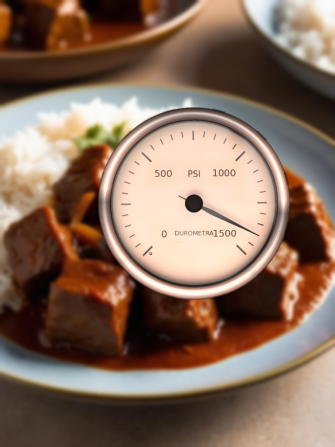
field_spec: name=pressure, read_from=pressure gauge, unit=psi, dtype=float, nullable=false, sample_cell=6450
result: 1400
